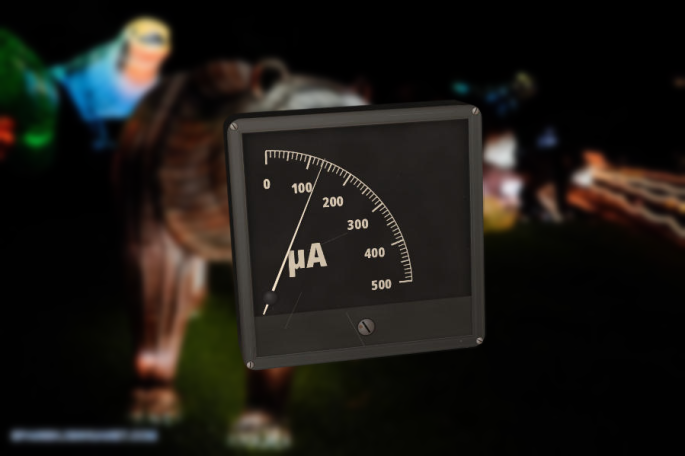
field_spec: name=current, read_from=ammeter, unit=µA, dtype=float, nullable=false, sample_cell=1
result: 130
